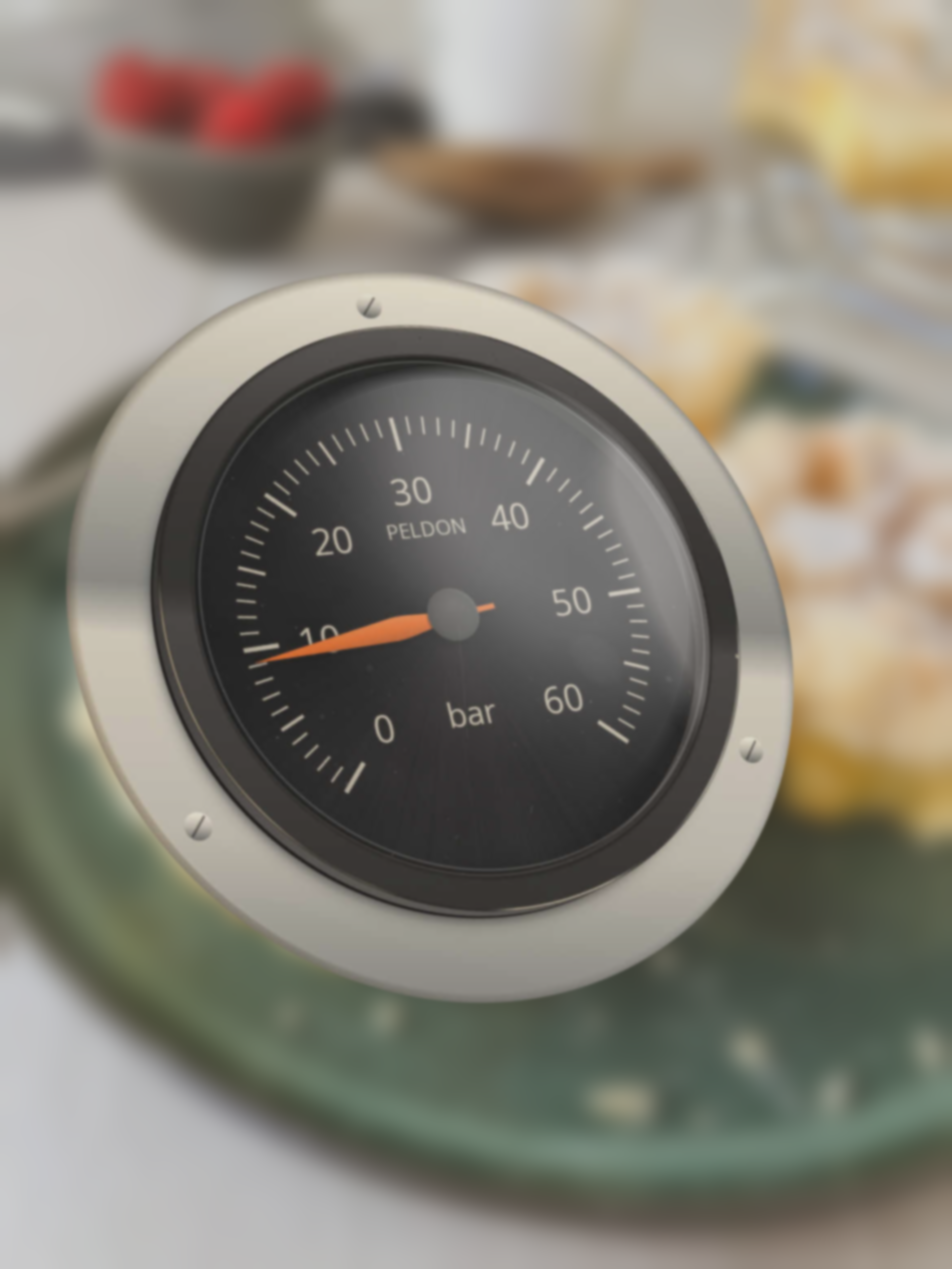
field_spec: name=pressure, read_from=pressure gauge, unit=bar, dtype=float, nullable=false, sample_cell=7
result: 9
